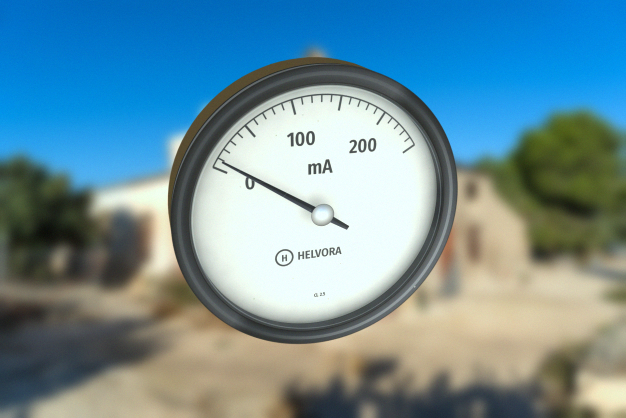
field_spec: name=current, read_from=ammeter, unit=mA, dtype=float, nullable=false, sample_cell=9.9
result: 10
